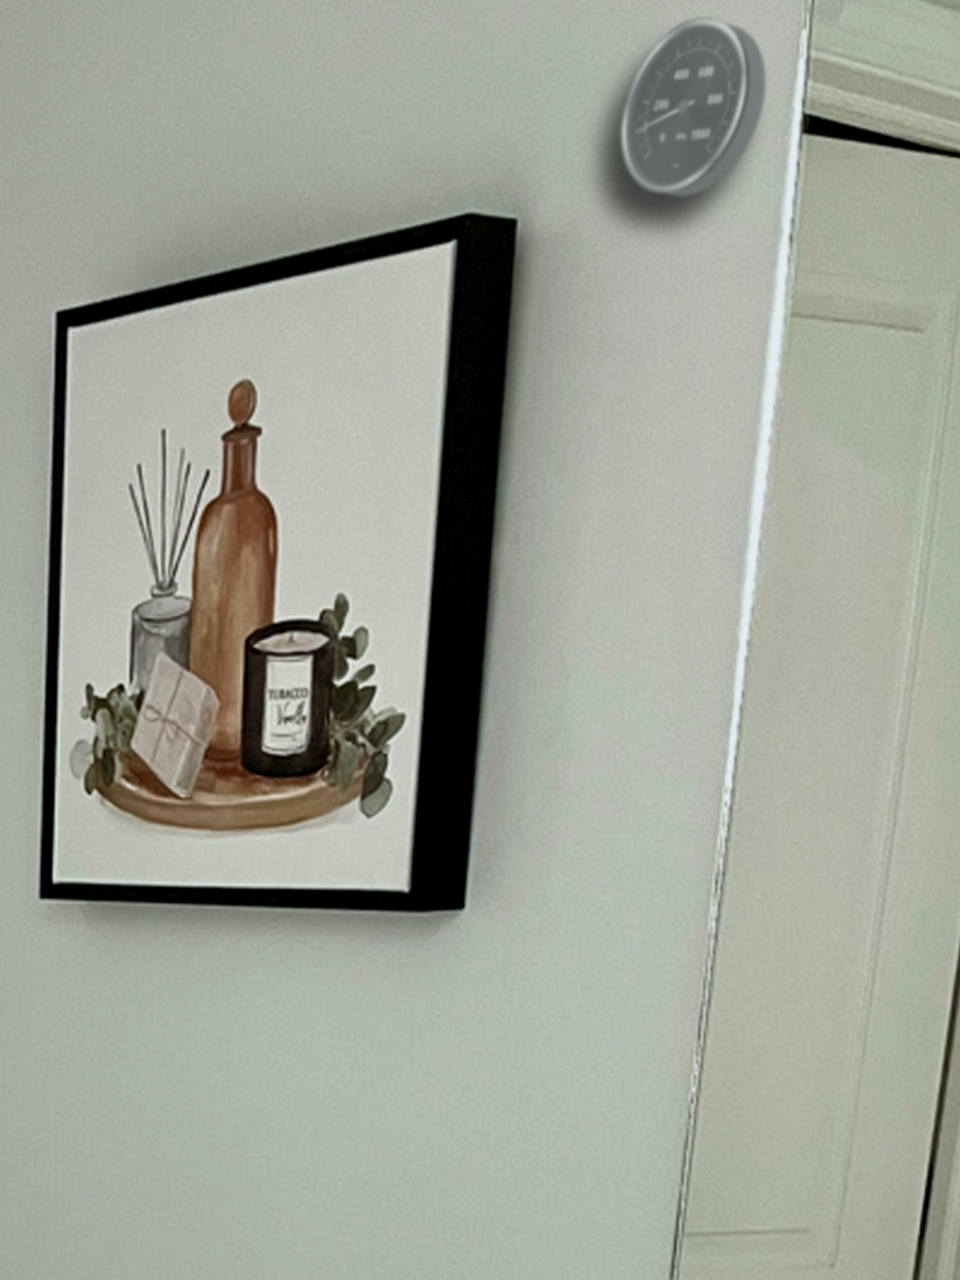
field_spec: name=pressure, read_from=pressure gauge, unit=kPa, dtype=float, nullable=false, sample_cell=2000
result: 100
